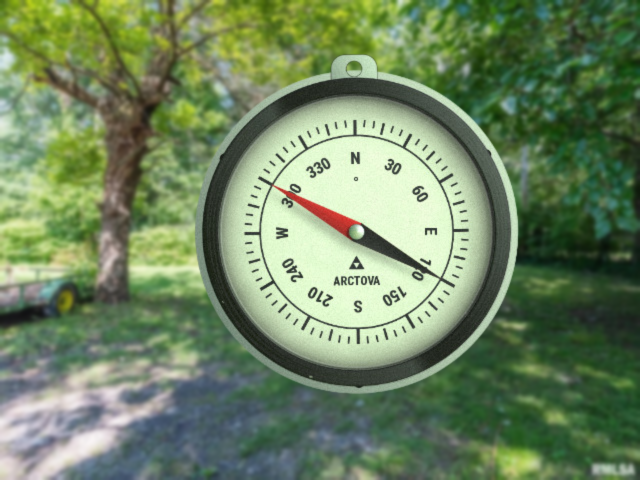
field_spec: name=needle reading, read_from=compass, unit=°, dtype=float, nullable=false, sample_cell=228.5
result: 300
